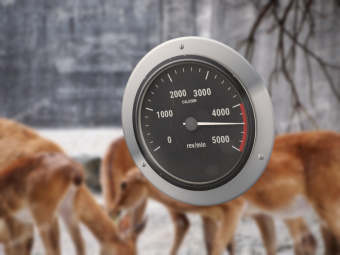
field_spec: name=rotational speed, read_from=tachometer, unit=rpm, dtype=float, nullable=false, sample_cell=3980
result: 4400
